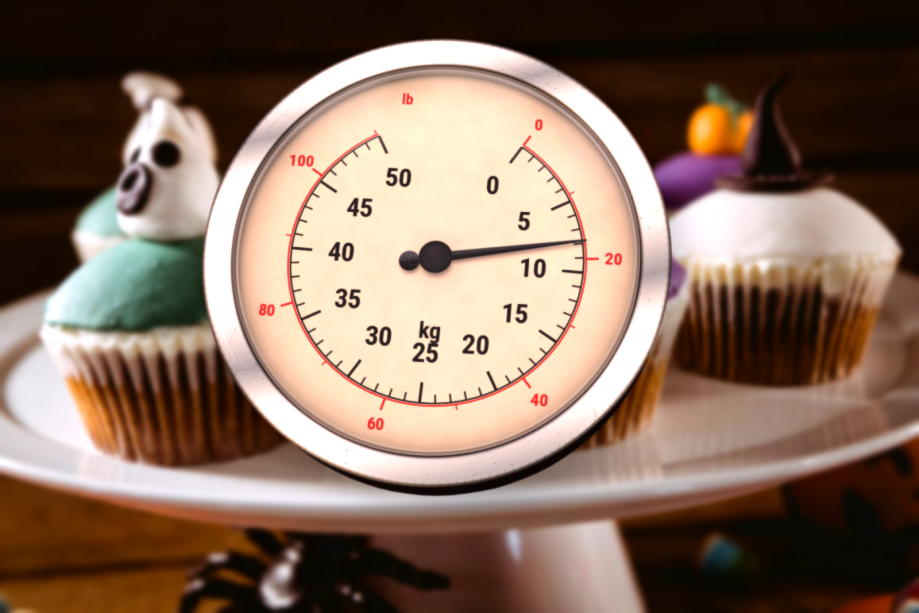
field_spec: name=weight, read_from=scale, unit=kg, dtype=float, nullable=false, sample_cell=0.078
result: 8
